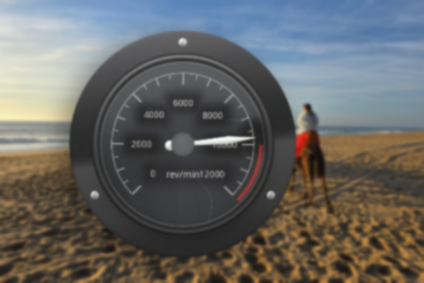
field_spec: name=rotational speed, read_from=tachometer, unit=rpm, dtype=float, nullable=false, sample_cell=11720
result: 9750
